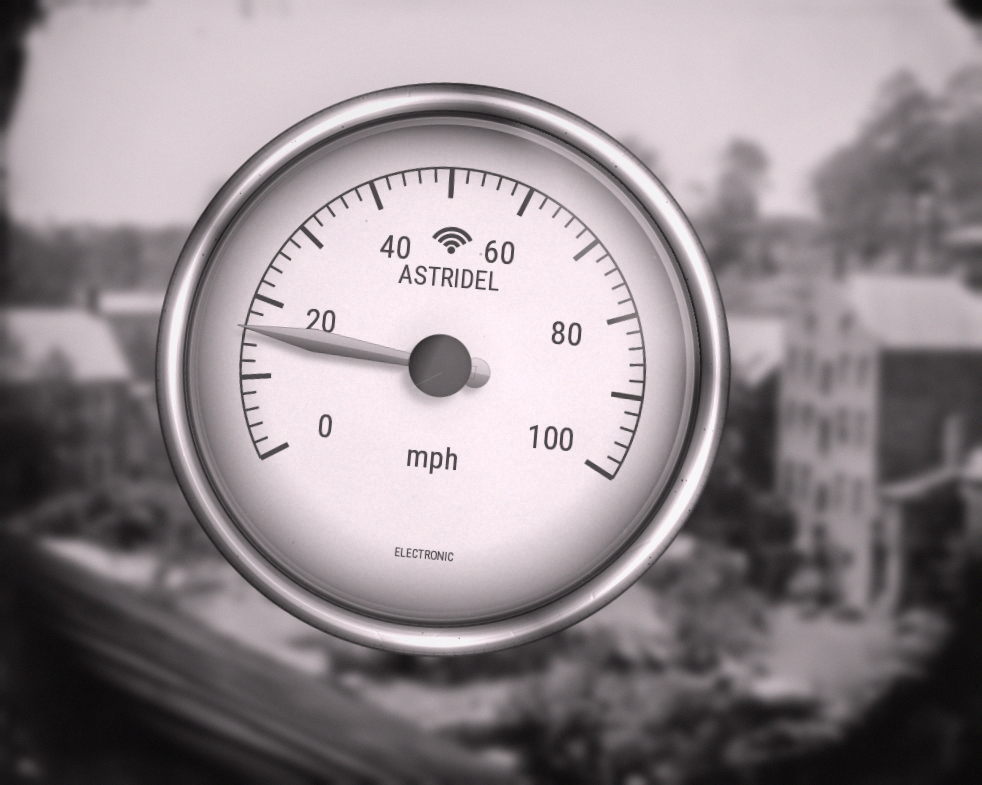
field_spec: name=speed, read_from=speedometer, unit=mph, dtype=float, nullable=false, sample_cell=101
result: 16
